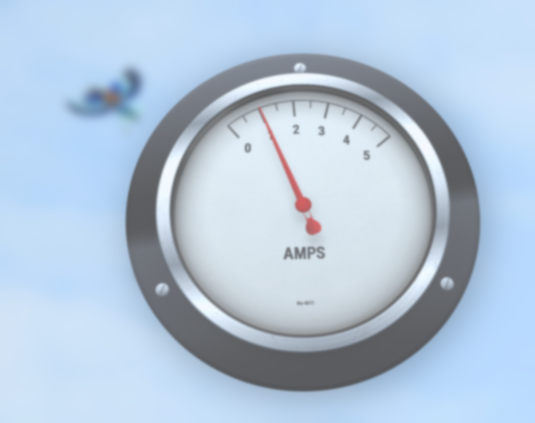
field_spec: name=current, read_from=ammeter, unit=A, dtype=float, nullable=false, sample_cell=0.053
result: 1
